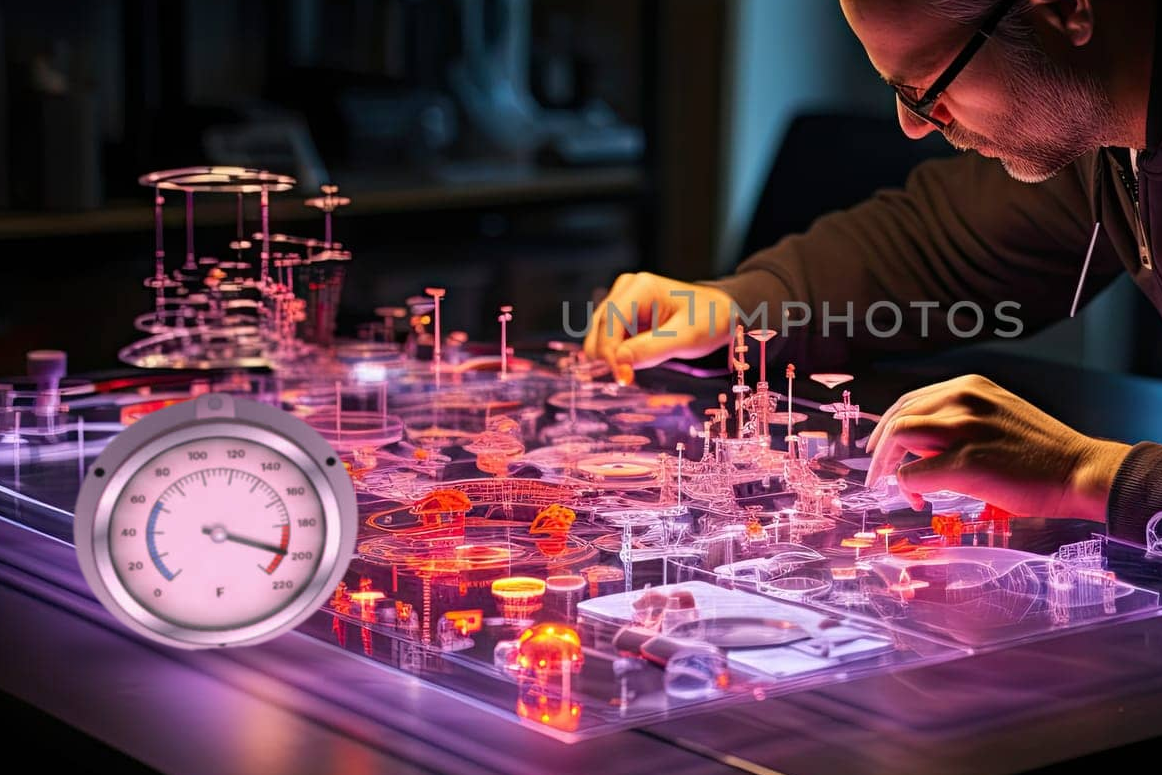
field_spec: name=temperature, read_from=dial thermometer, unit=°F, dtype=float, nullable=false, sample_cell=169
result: 200
